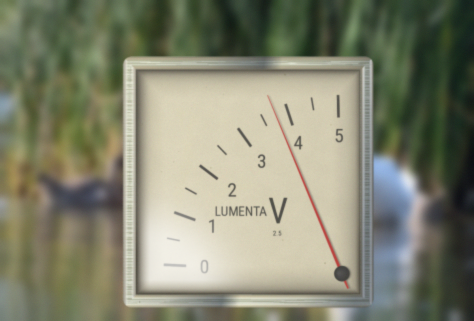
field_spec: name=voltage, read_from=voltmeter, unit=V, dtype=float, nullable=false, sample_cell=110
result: 3.75
